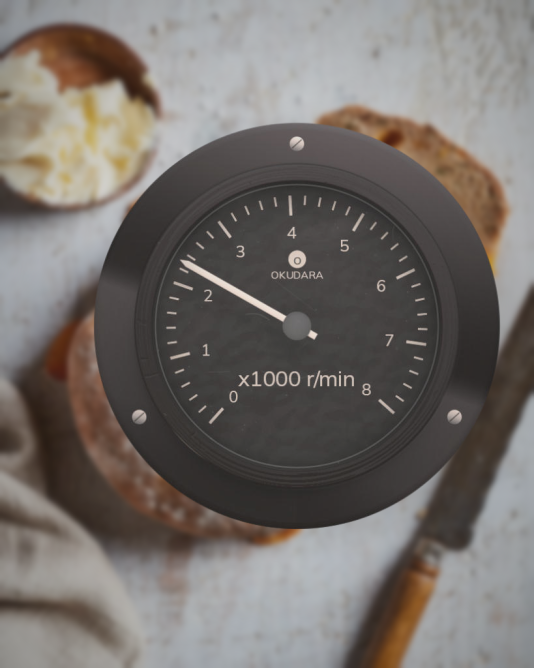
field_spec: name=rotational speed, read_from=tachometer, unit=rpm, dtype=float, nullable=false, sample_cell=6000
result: 2300
